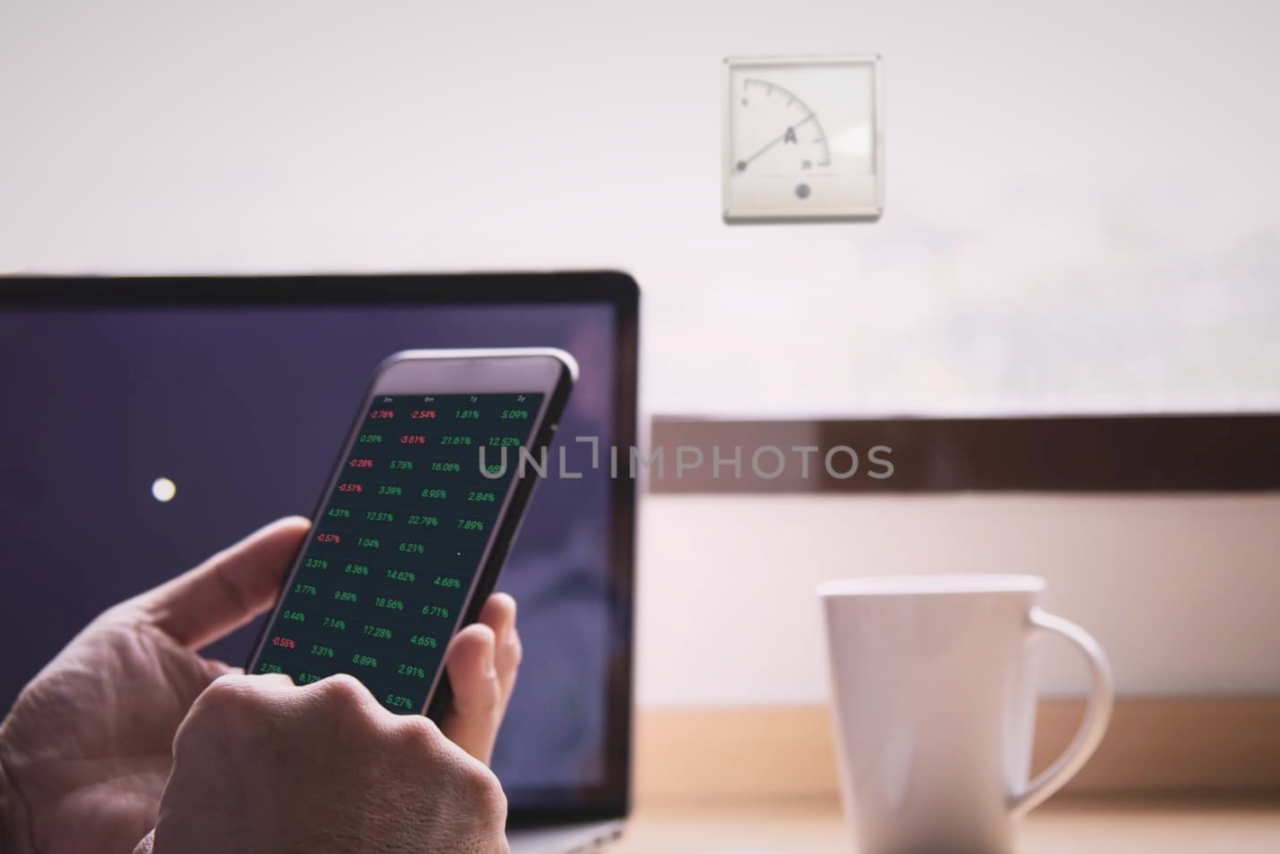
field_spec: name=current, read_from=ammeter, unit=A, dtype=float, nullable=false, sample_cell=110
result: 15
